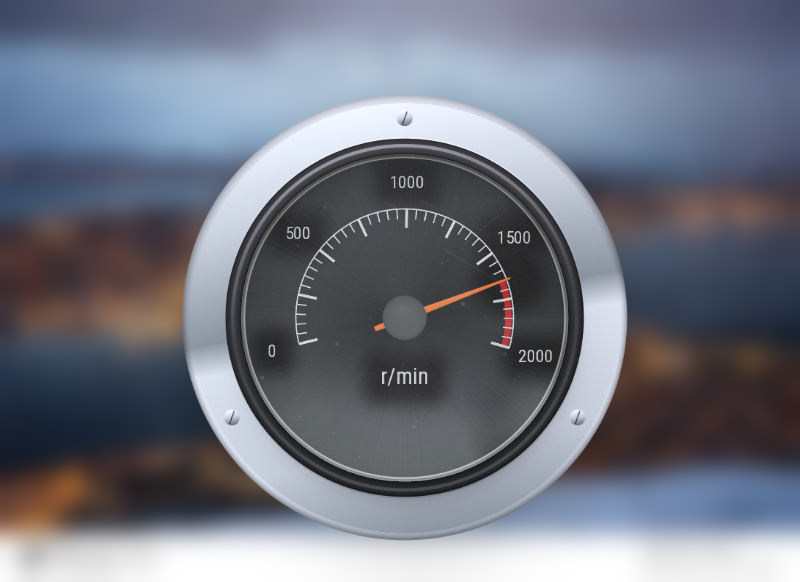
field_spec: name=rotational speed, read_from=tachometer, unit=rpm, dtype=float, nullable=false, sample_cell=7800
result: 1650
